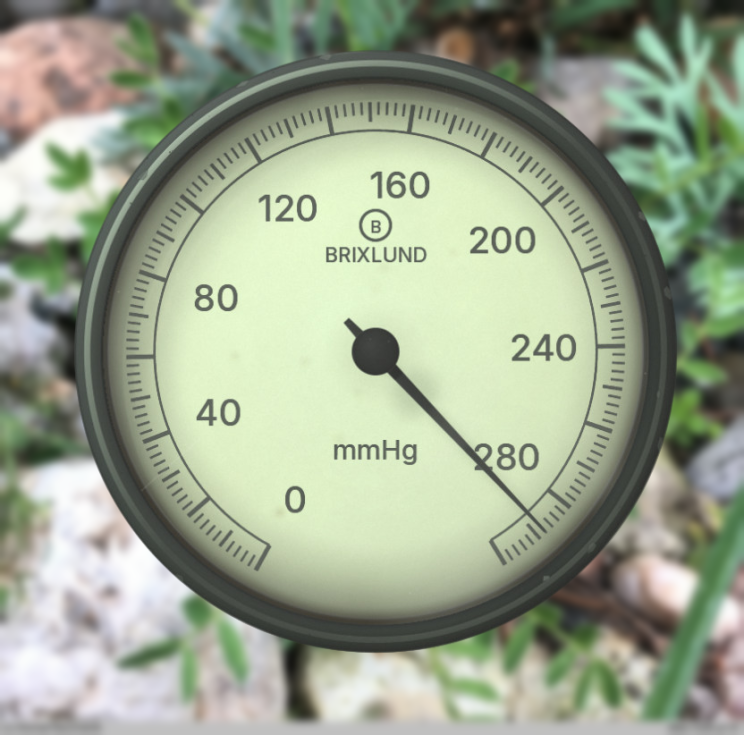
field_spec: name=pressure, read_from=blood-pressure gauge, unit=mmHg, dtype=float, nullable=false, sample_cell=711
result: 288
